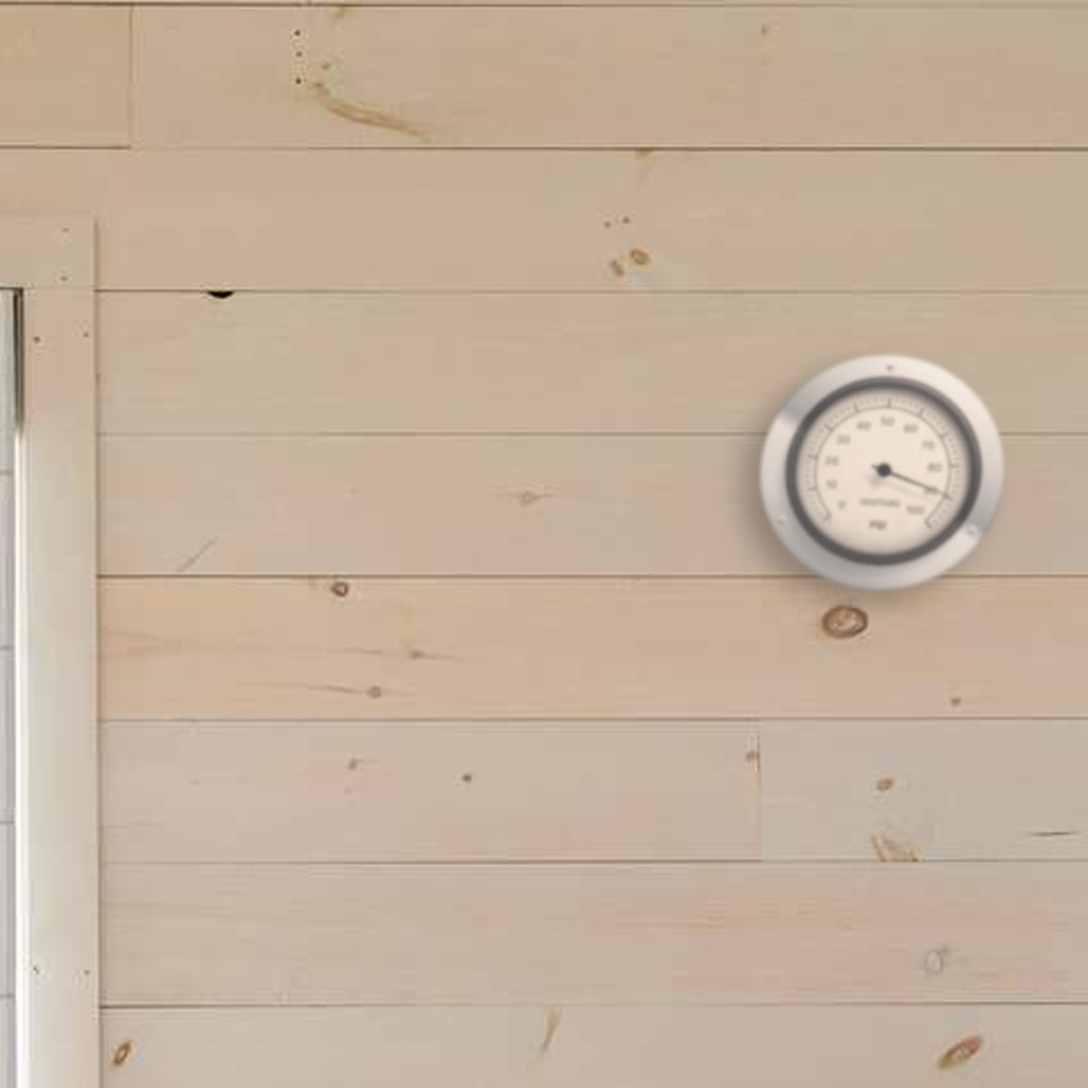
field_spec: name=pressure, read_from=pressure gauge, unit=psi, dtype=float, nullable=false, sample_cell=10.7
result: 90
